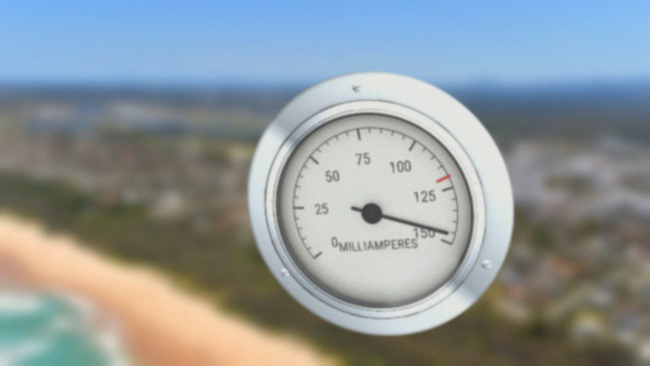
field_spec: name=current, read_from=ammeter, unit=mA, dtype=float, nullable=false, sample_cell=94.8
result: 145
